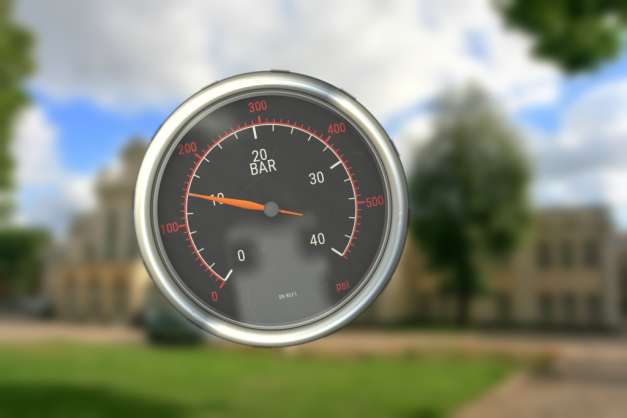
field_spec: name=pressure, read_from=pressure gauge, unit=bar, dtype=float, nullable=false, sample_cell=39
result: 10
